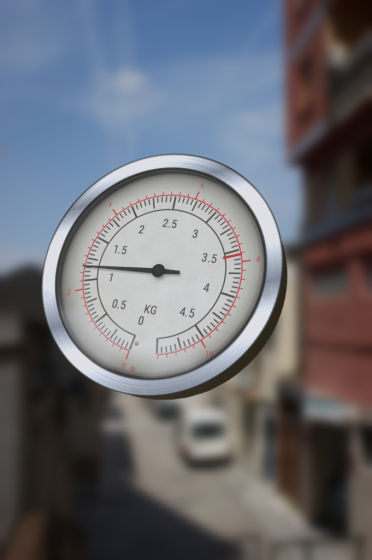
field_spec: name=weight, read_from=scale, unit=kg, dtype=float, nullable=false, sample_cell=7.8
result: 1.15
